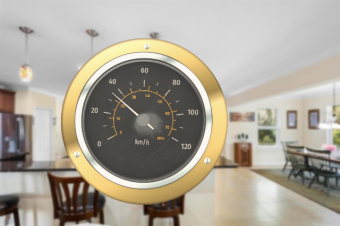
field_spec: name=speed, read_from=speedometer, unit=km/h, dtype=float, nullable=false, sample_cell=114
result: 35
